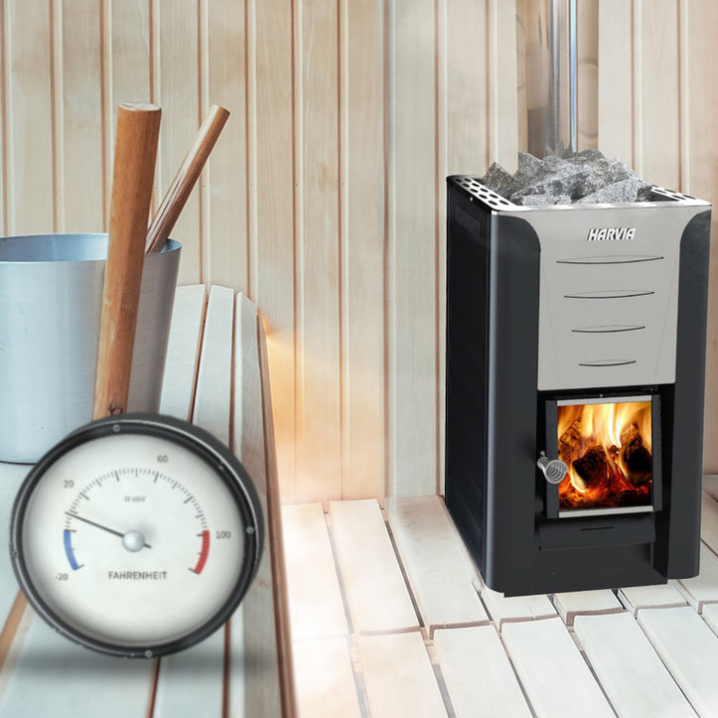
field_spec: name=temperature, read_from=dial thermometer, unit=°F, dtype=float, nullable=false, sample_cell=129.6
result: 10
